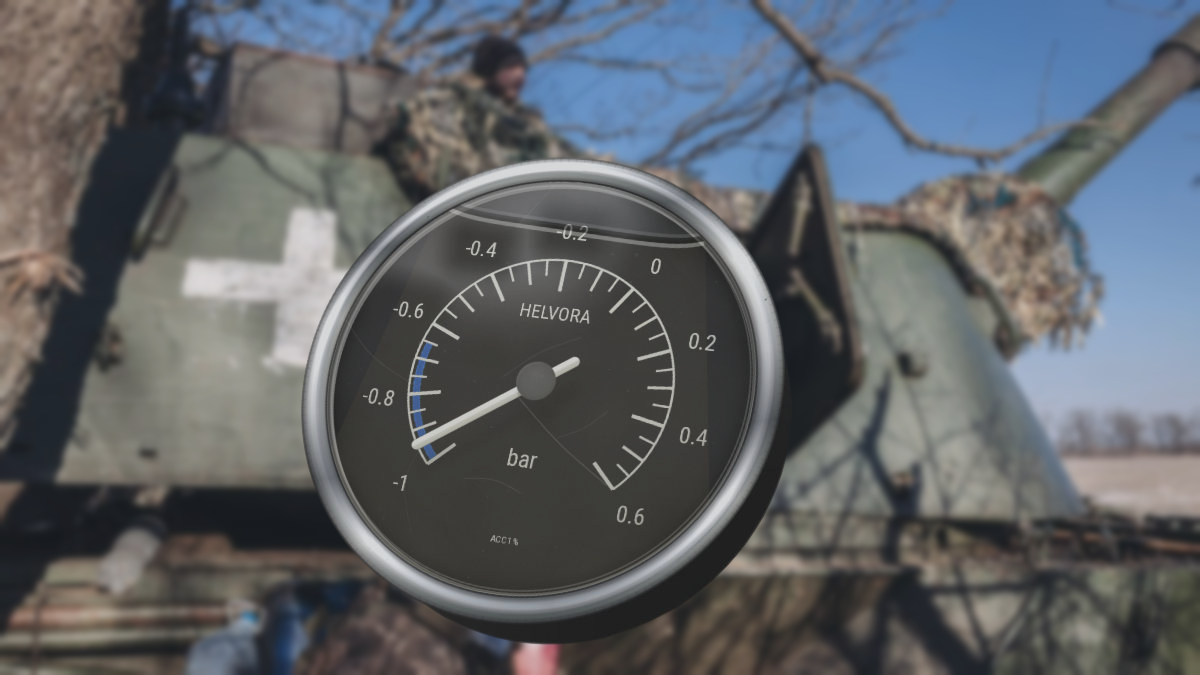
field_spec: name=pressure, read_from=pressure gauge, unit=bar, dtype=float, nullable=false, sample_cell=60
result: -0.95
